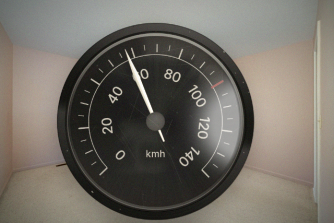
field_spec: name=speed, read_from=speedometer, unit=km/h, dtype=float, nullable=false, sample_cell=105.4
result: 57.5
